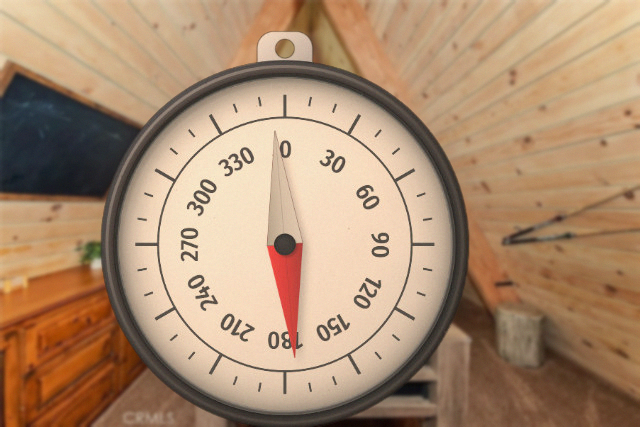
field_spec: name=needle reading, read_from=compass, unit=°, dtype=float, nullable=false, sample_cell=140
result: 175
